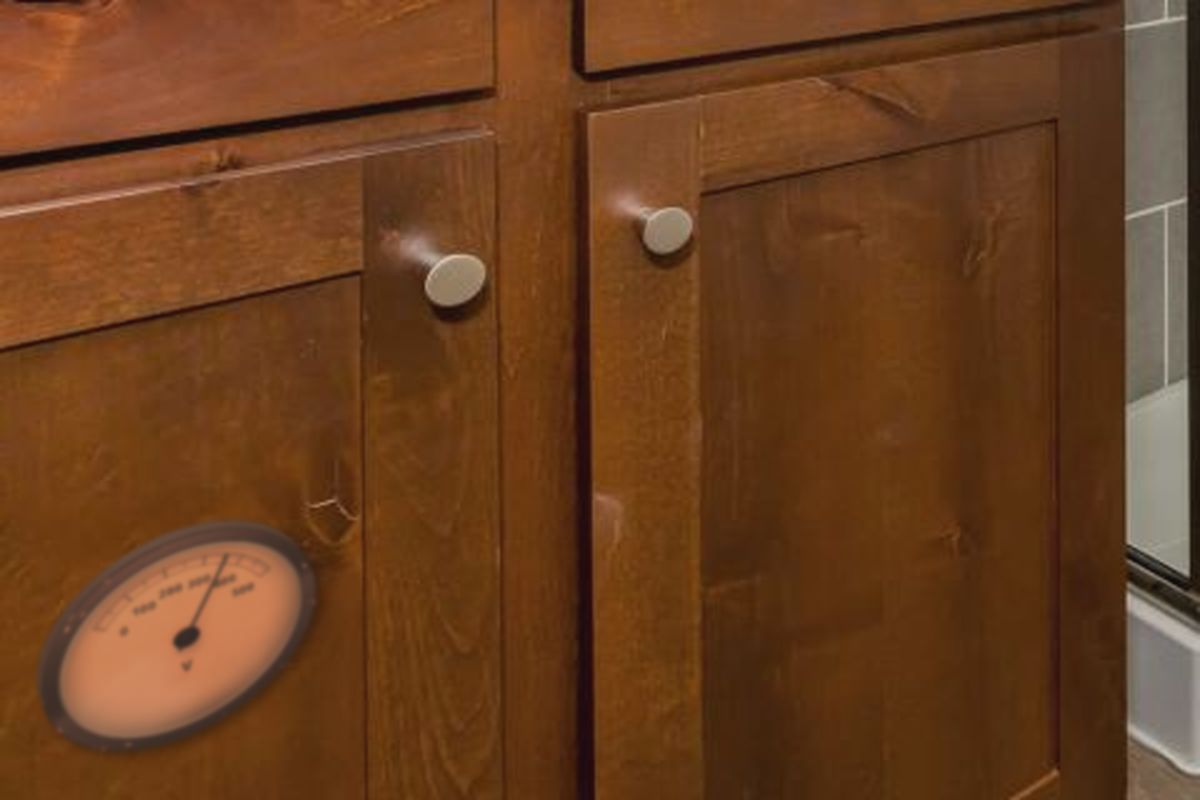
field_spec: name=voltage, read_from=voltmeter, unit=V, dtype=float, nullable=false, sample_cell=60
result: 350
